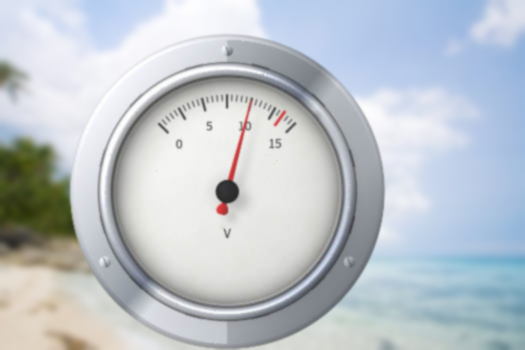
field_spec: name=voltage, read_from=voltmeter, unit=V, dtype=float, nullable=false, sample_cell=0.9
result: 10
